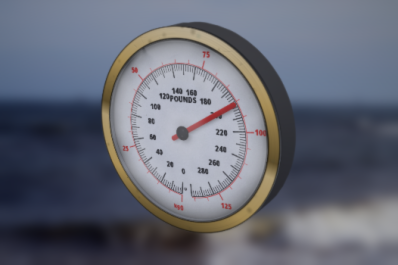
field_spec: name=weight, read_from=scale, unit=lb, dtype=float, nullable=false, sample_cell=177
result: 200
